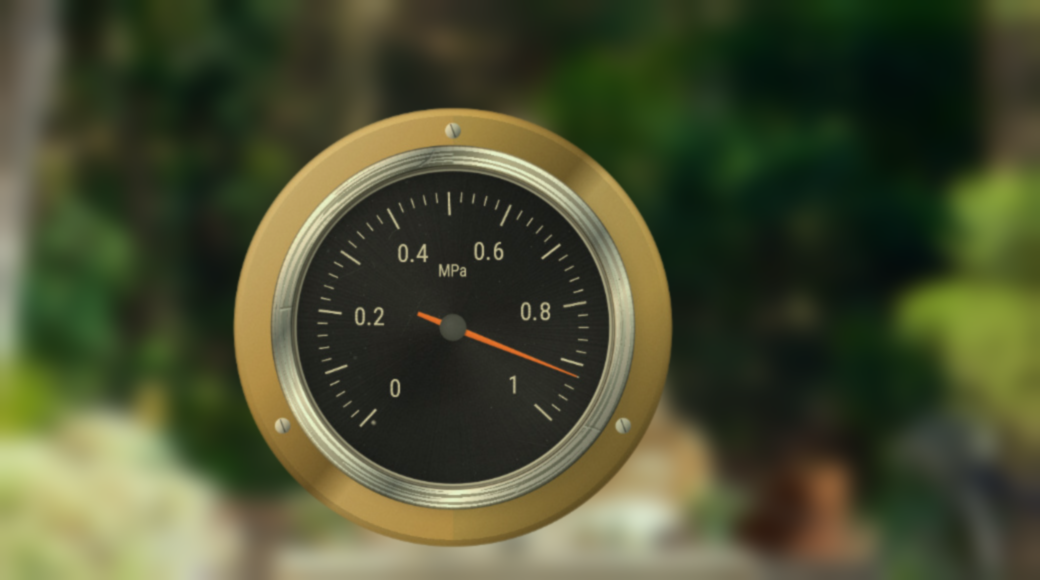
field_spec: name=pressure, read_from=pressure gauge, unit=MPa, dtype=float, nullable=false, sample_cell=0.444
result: 0.92
